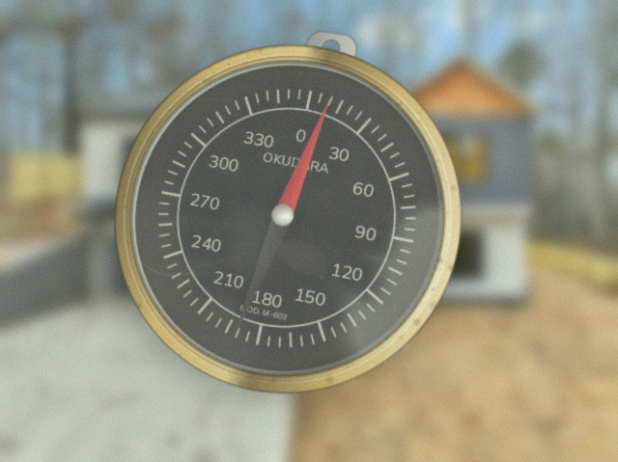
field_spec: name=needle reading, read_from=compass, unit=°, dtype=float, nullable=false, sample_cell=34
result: 10
